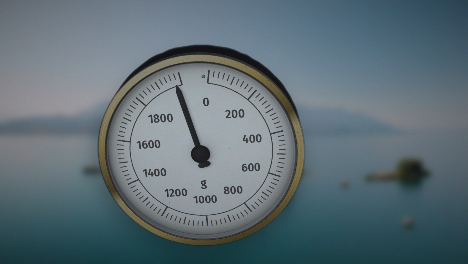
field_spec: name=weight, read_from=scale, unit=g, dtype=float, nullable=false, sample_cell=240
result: 1980
